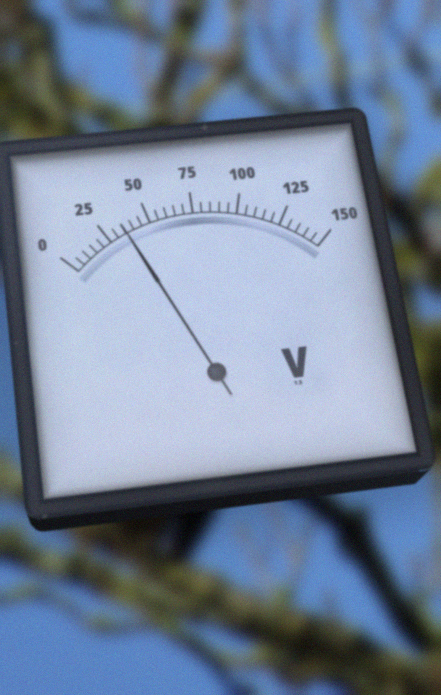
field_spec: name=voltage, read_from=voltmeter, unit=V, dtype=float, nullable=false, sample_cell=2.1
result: 35
